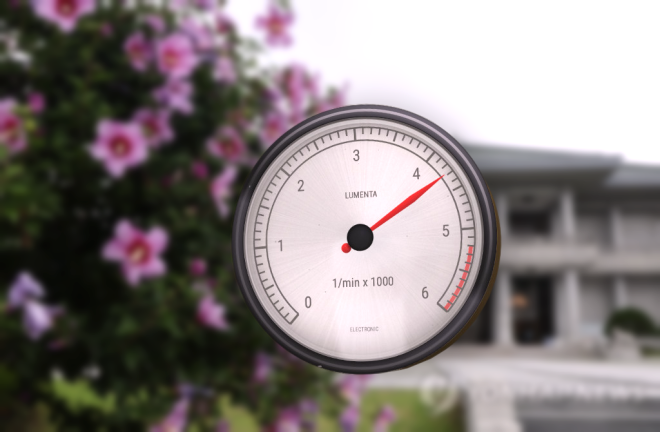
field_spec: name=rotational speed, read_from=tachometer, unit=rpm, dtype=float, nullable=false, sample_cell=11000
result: 4300
